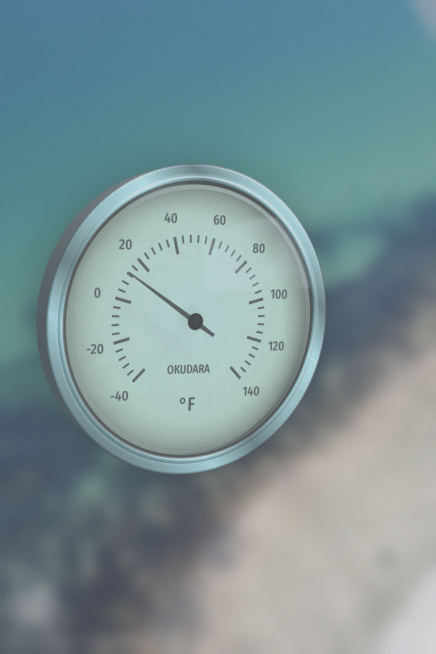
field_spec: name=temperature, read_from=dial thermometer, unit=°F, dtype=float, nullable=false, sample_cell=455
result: 12
